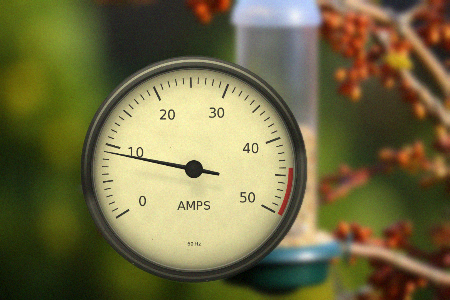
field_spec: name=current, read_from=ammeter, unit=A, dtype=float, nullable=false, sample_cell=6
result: 9
